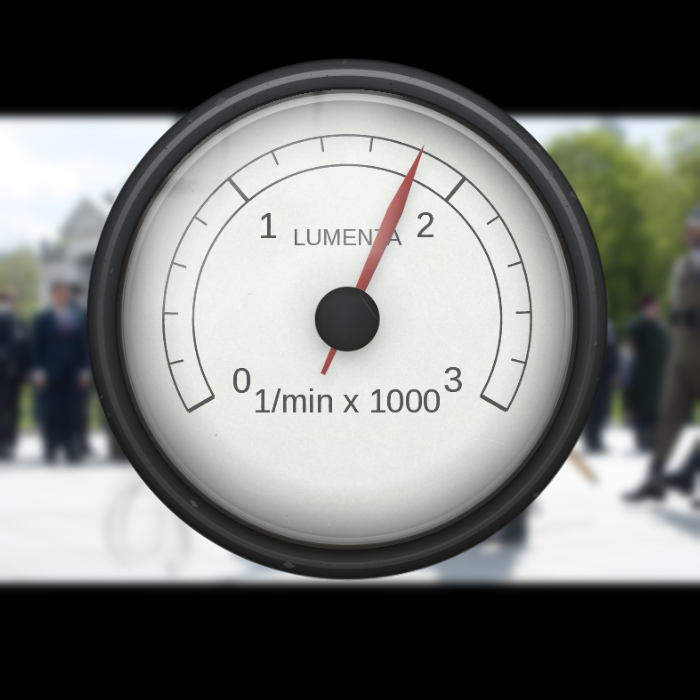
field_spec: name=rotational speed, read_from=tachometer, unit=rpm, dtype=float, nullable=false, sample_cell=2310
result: 1800
